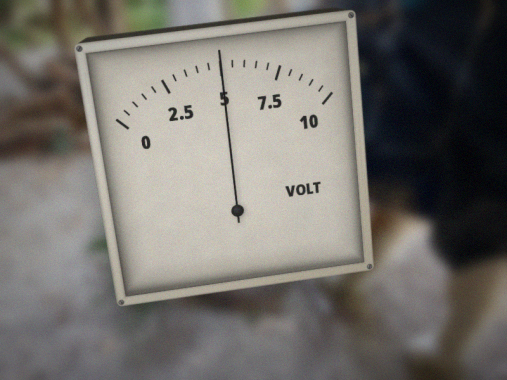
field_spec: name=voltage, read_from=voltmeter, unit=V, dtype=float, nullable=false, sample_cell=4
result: 5
